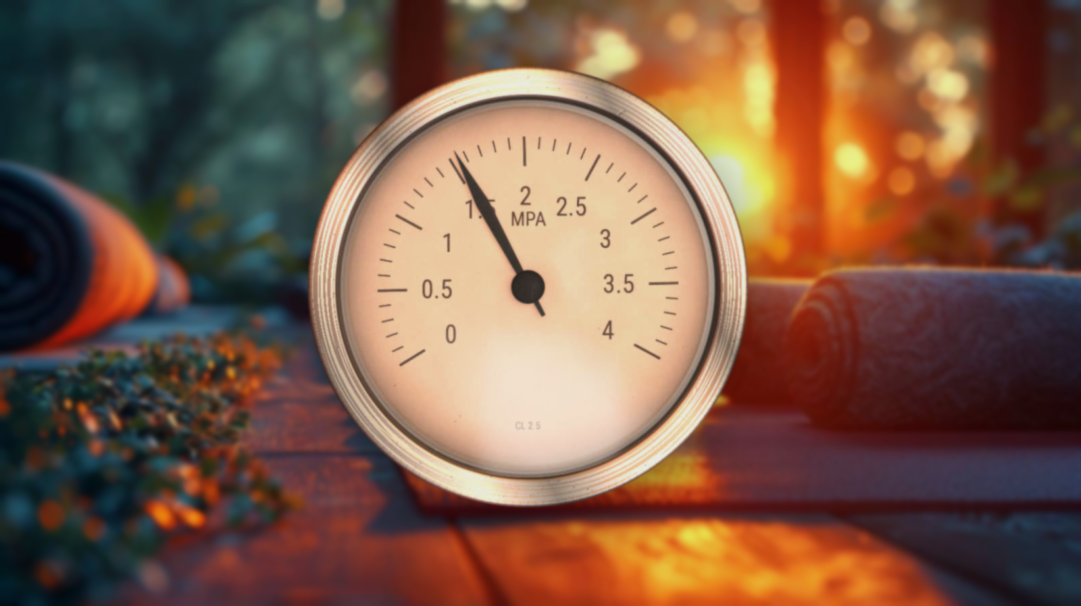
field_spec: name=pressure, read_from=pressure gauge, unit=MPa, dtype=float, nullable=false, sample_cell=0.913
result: 1.55
